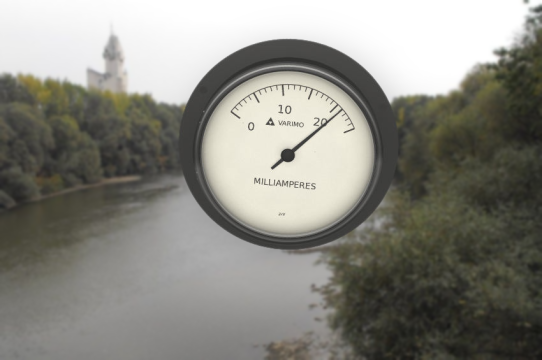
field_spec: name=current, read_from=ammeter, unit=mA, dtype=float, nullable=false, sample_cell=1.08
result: 21
